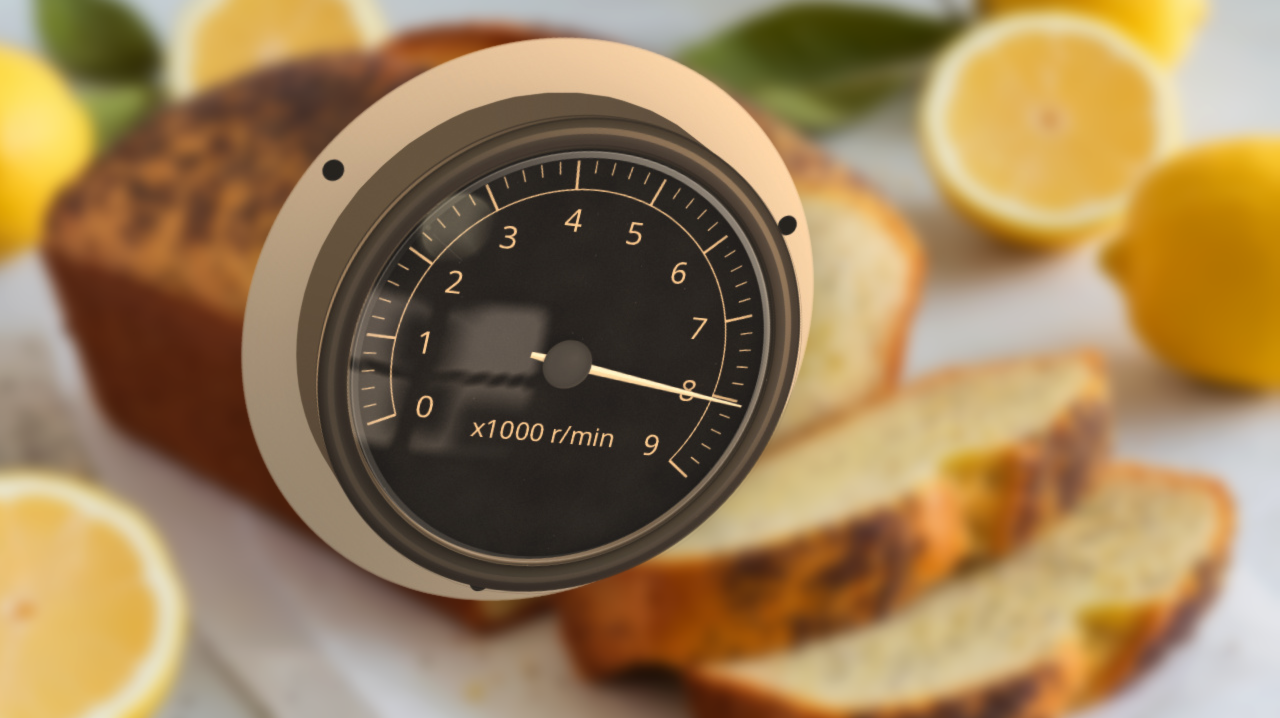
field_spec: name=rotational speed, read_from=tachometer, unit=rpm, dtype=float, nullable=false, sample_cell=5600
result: 8000
